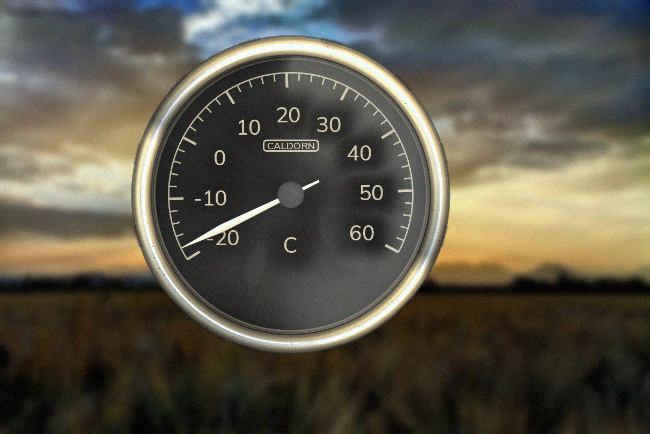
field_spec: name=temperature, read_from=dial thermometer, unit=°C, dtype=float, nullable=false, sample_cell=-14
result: -18
